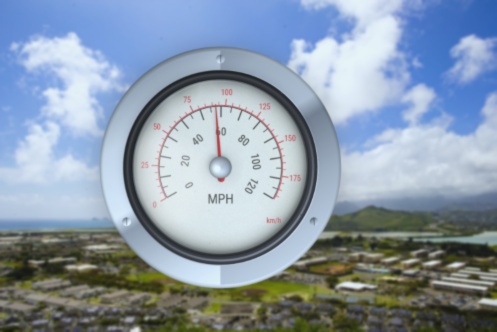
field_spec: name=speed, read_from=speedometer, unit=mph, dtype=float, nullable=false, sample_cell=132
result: 57.5
